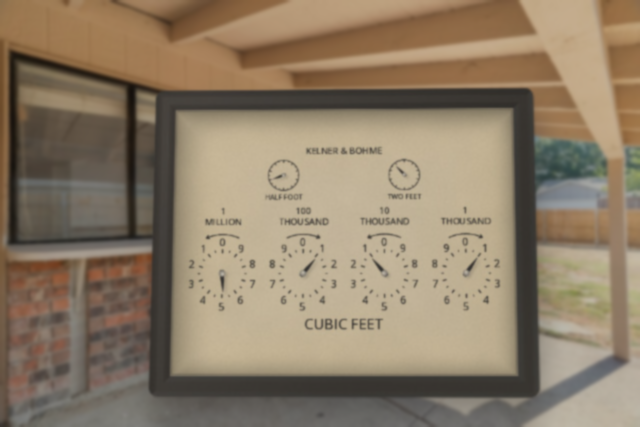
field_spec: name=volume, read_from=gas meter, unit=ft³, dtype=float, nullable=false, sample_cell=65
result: 511100
